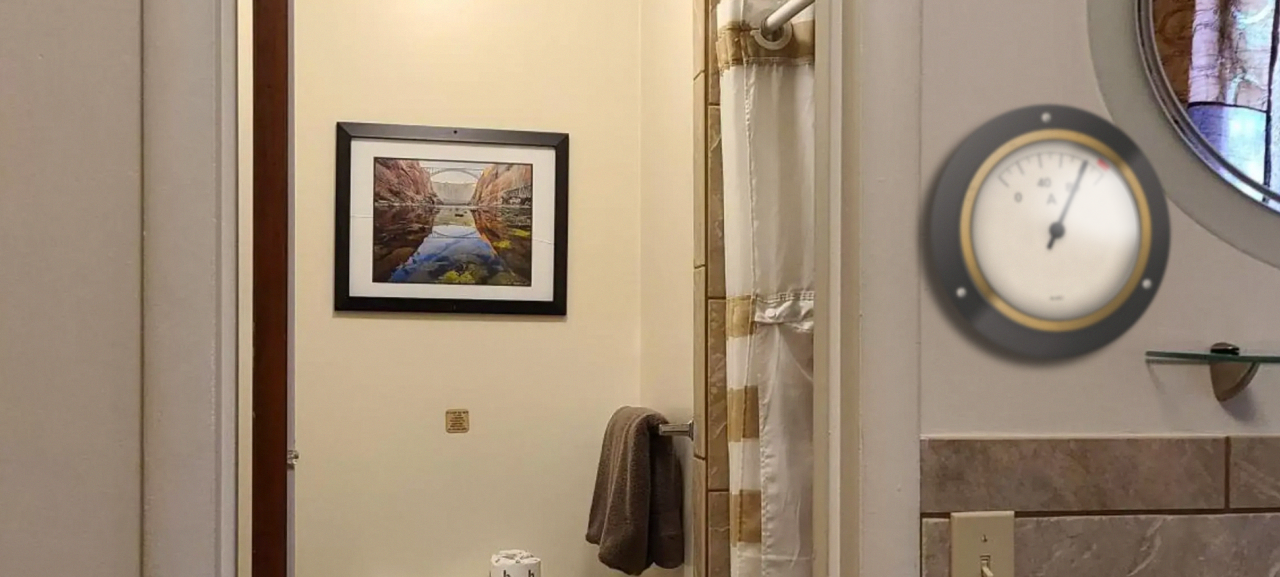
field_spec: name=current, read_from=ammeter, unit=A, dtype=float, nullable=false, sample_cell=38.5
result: 80
